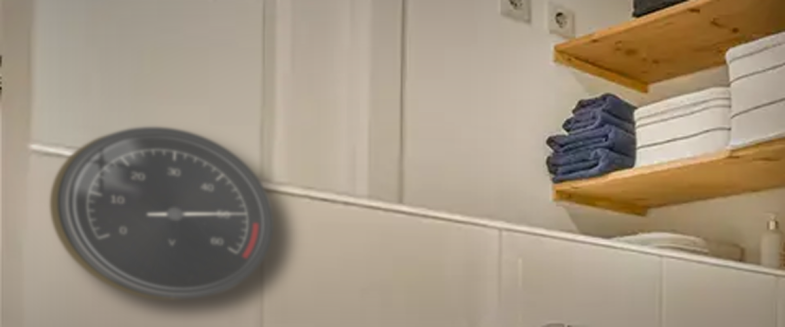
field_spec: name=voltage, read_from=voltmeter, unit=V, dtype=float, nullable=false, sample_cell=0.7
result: 50
